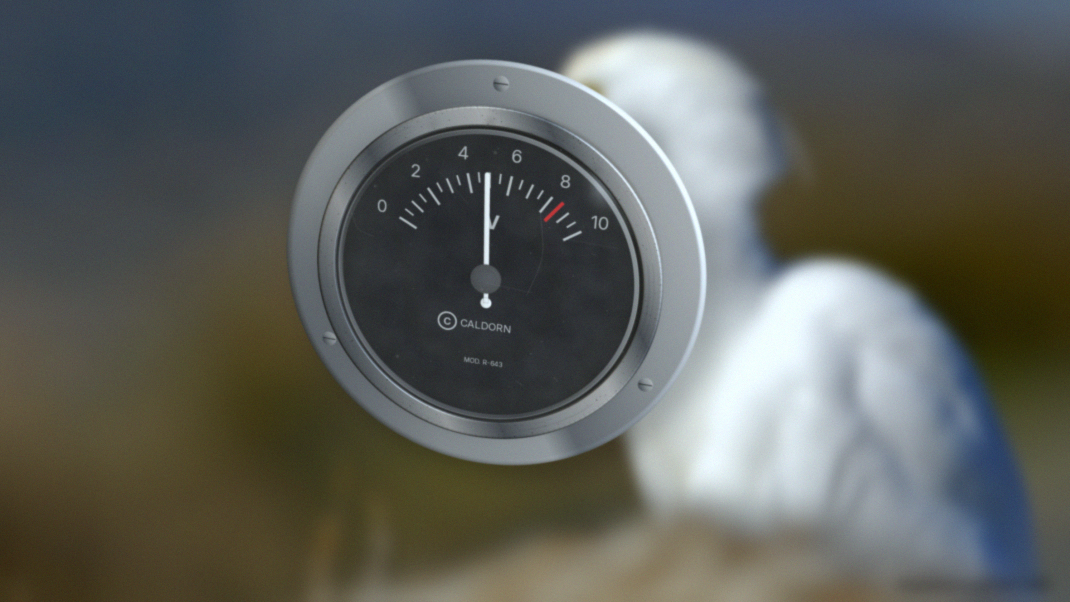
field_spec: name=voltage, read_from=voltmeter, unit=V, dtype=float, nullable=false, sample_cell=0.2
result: 5
